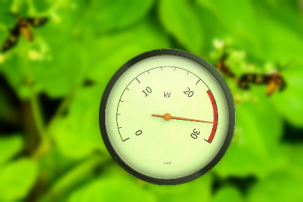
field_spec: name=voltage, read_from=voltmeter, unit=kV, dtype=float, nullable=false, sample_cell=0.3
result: 27
